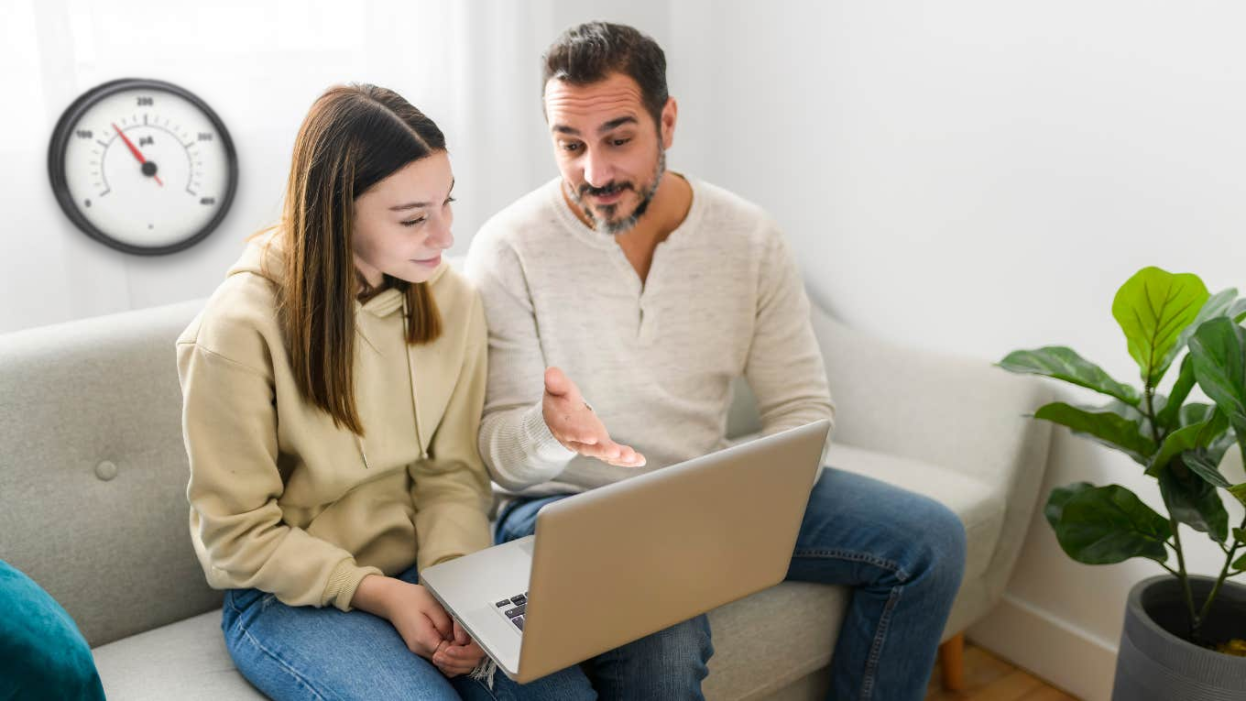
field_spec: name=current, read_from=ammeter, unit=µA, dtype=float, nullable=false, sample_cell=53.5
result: 140
